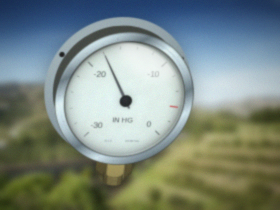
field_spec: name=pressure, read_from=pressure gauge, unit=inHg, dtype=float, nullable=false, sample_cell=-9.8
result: -18
